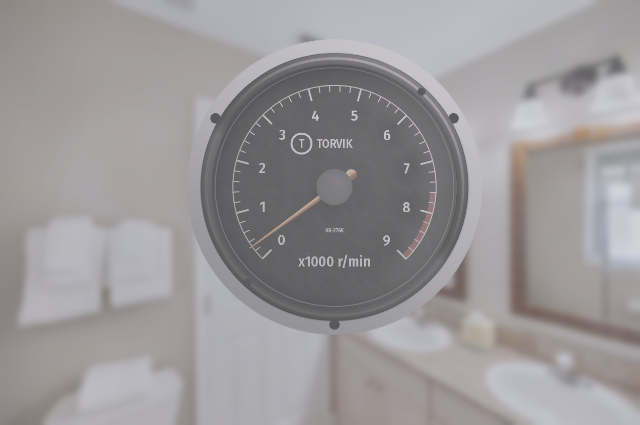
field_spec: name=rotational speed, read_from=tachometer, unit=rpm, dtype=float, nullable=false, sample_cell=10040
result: 300
